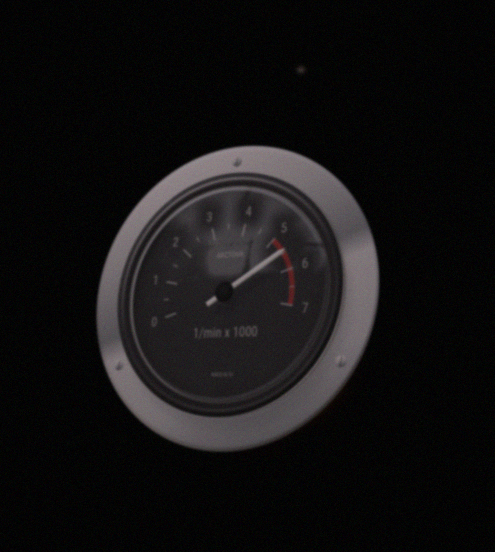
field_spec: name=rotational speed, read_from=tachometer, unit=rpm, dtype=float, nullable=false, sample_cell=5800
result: 5500
